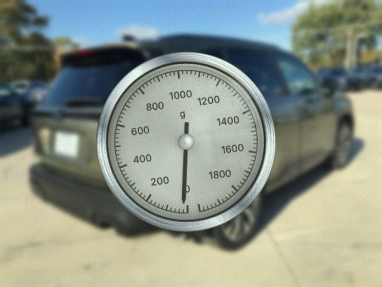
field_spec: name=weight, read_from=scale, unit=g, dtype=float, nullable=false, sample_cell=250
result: 20
